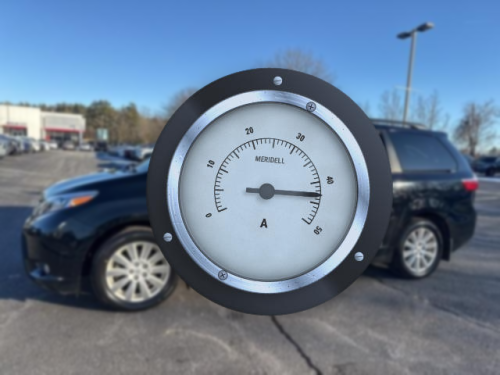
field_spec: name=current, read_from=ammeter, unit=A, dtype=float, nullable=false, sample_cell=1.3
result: 43
